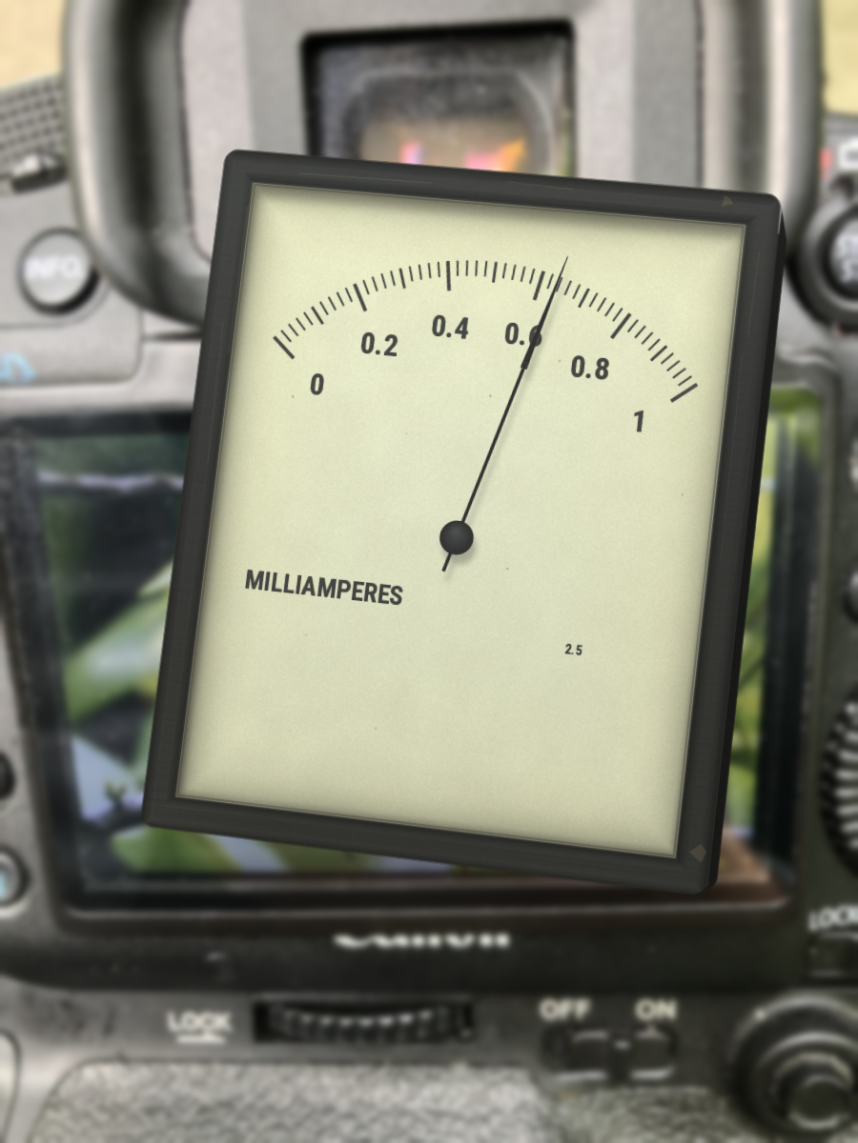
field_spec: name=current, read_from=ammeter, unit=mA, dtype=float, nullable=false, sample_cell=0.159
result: 0.64
